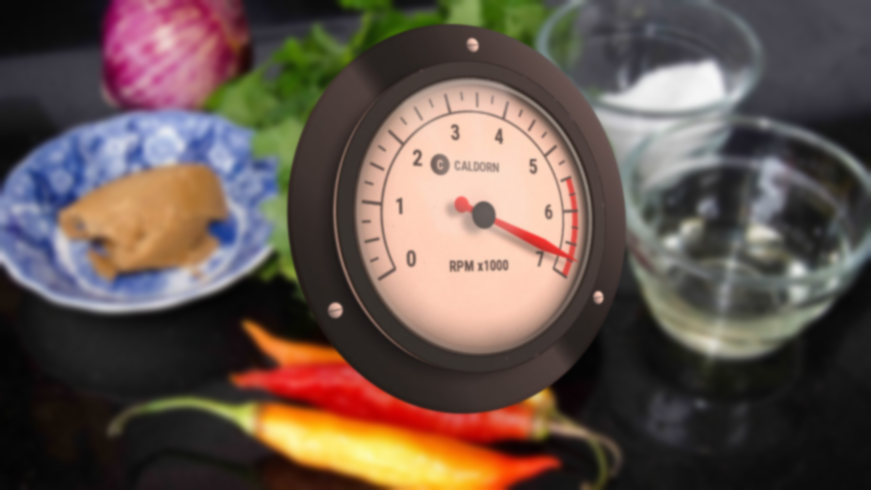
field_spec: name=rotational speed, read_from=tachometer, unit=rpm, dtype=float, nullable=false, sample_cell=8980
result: 6750
